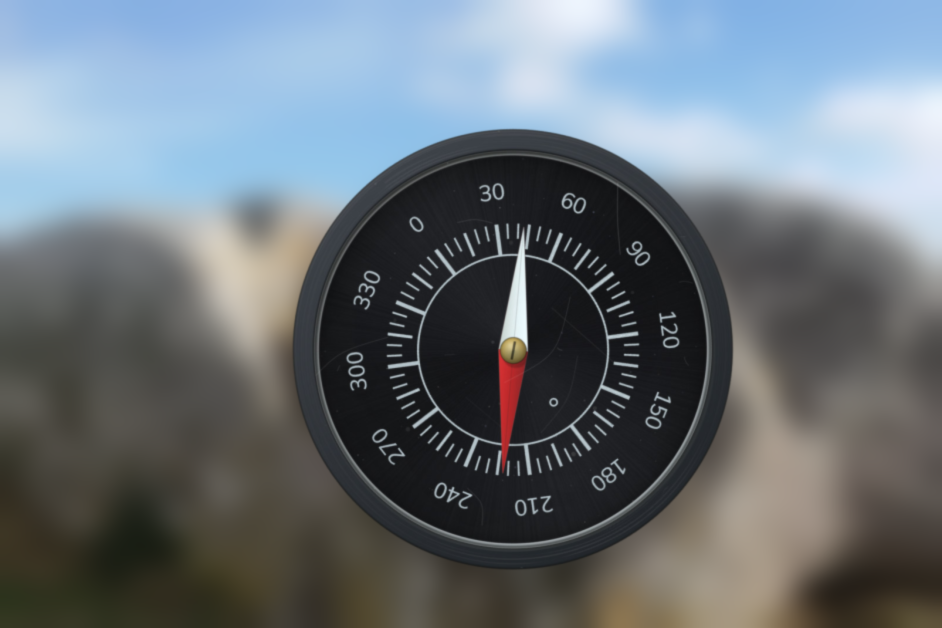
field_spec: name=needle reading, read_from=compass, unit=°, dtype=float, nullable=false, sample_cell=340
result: 222.5
